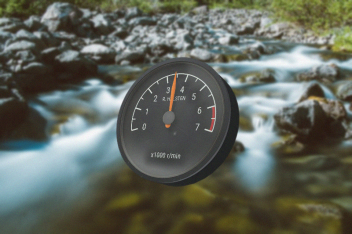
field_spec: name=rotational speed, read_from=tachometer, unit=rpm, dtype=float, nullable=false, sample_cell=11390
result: 3500
